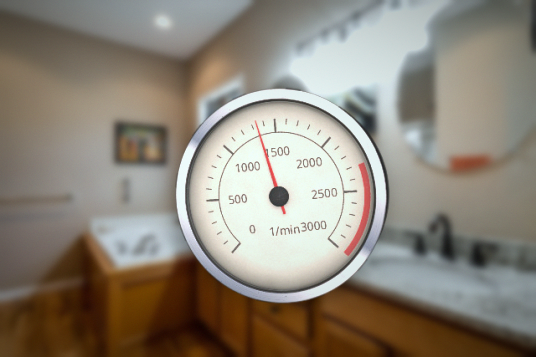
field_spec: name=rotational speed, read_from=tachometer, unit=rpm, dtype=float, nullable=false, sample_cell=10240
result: 1350
